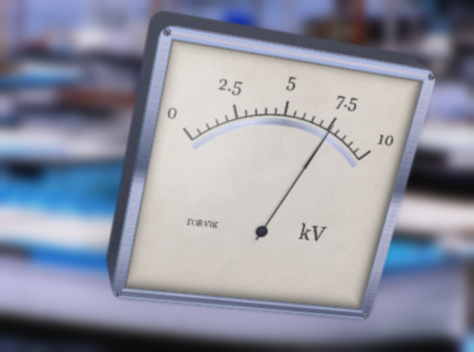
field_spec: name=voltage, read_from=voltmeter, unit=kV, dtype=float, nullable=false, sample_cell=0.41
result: 7.5
